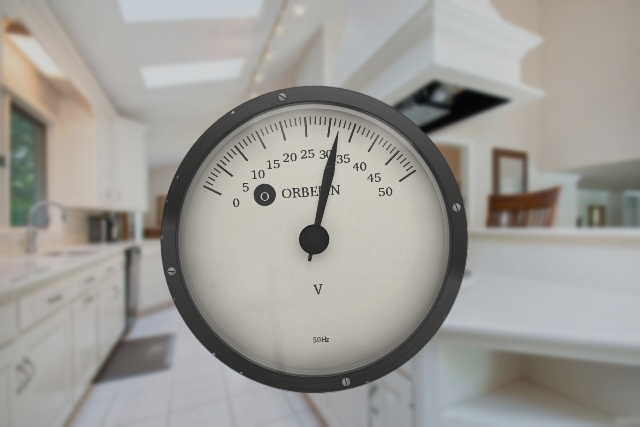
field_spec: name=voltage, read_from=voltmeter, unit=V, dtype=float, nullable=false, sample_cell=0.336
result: 32
